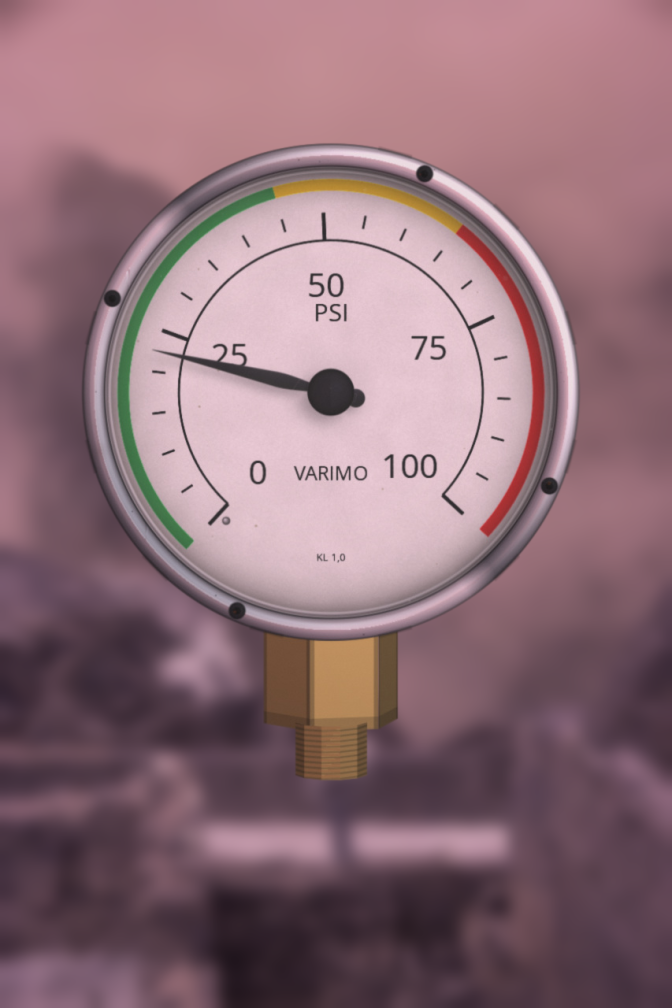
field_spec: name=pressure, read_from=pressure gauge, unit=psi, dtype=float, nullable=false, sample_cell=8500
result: 22.5
